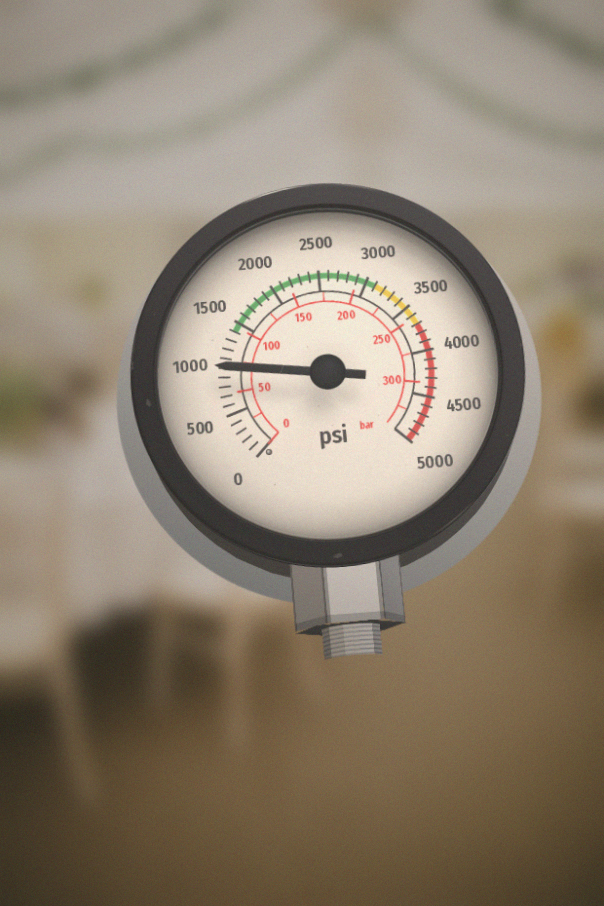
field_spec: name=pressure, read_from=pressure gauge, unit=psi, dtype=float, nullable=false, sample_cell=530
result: 1000
